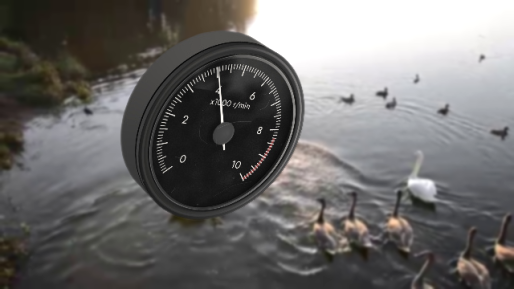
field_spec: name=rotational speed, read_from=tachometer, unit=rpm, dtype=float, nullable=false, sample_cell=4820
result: 4000
